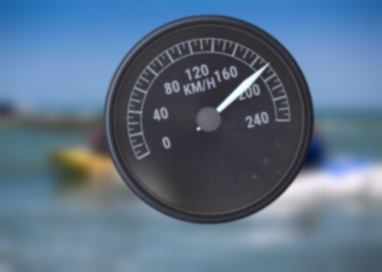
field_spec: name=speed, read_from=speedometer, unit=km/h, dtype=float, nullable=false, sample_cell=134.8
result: 190
